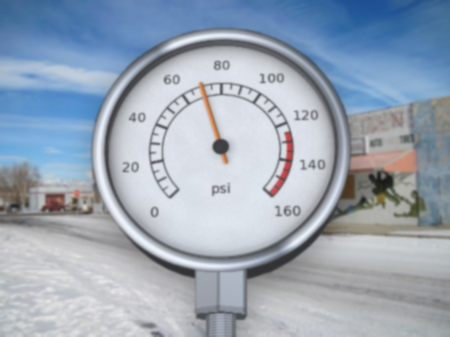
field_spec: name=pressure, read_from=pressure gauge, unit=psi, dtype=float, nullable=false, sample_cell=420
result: 70
